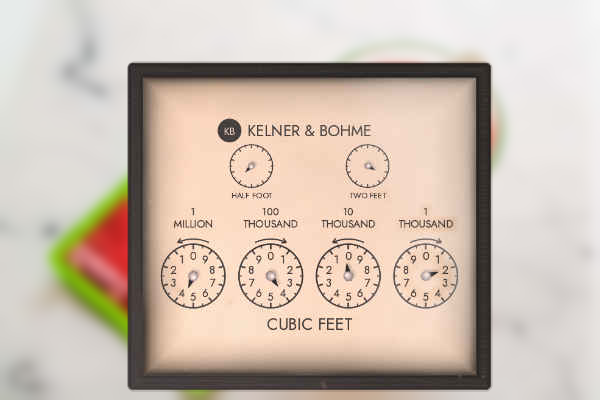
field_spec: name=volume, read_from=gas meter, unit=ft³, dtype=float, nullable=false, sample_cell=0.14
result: 440200
